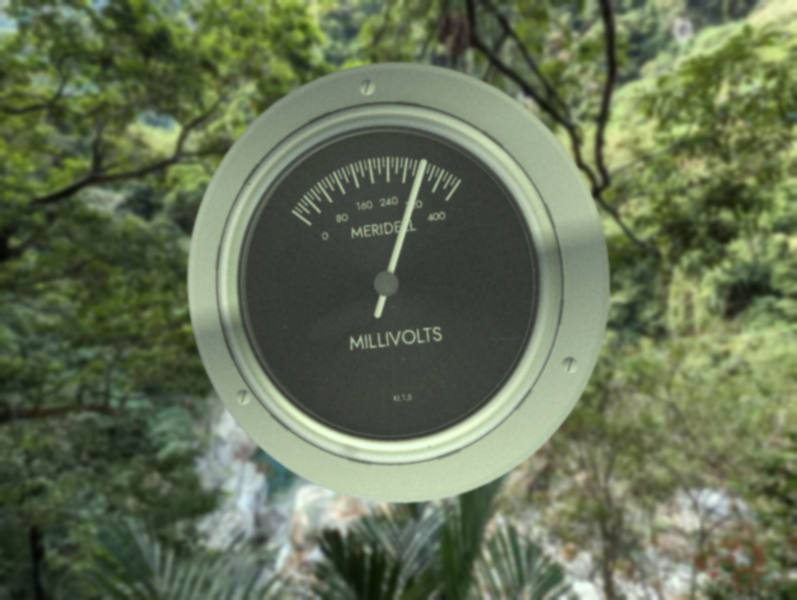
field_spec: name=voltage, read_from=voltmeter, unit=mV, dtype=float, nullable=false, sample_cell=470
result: 320
